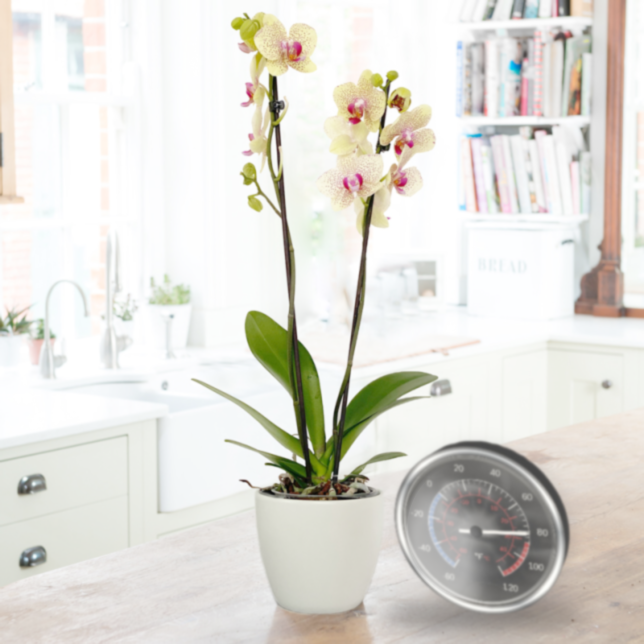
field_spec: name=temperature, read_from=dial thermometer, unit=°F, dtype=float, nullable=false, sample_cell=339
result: 80
